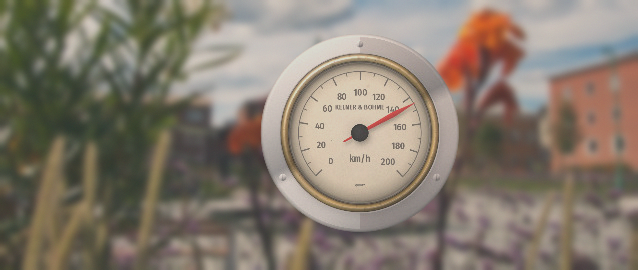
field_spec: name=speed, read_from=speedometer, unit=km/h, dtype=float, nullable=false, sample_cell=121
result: 145
